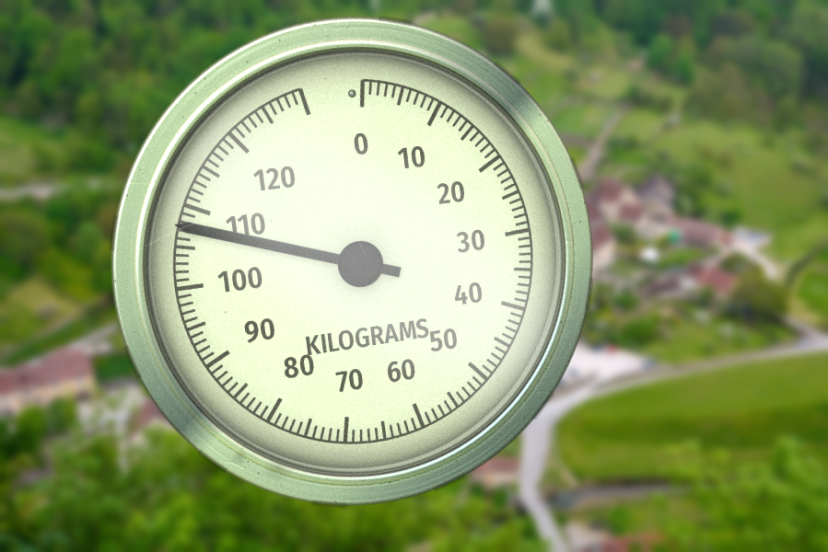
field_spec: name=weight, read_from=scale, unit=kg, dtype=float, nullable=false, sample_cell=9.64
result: 107.5
